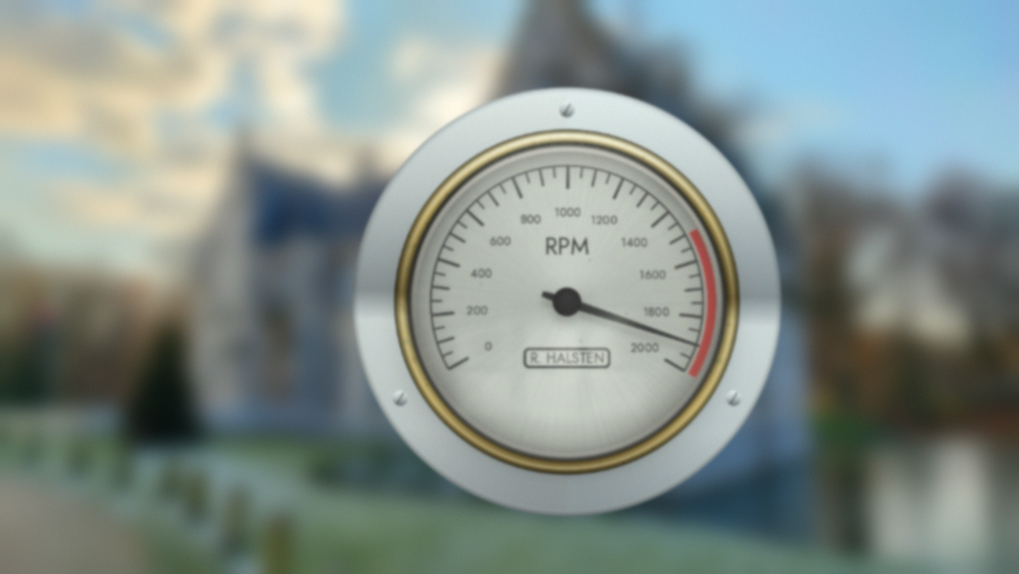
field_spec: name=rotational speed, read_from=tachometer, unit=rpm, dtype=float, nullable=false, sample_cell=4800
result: 1900
